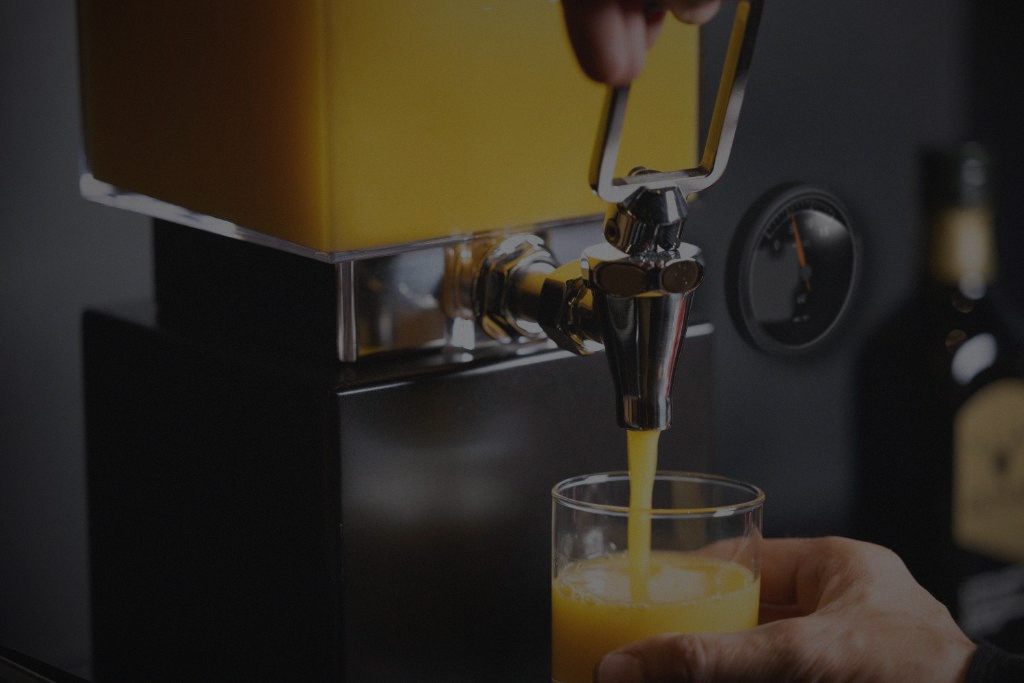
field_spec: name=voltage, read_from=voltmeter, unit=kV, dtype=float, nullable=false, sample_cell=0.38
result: 5
